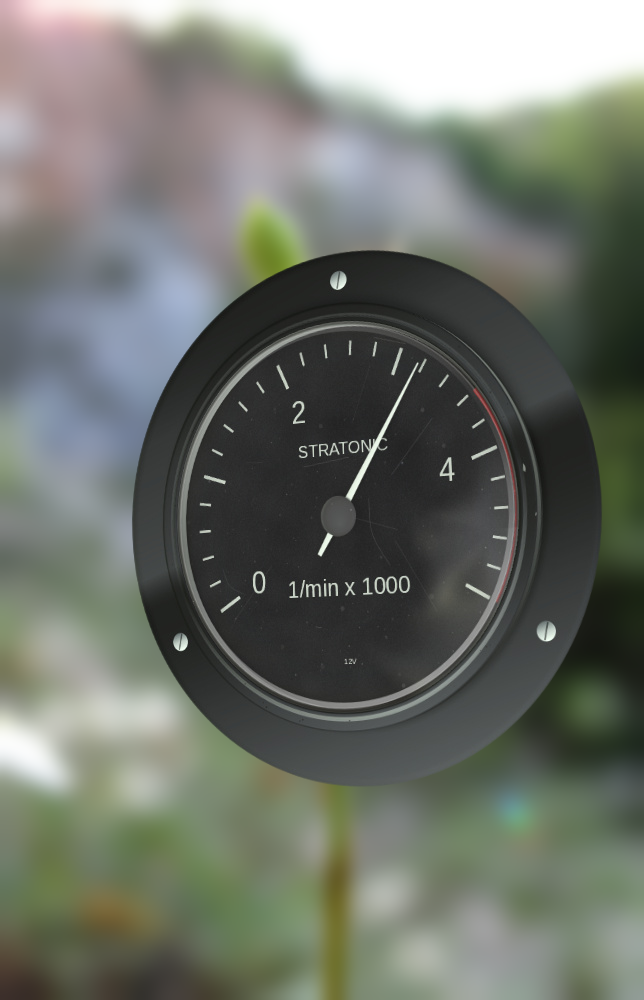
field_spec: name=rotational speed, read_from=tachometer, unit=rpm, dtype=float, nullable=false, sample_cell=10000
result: 3200
